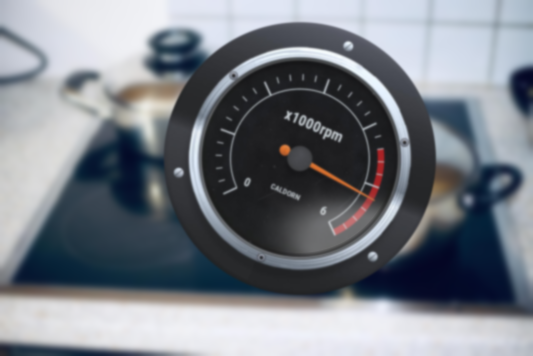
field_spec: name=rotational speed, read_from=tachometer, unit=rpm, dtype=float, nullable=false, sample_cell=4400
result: 5200
